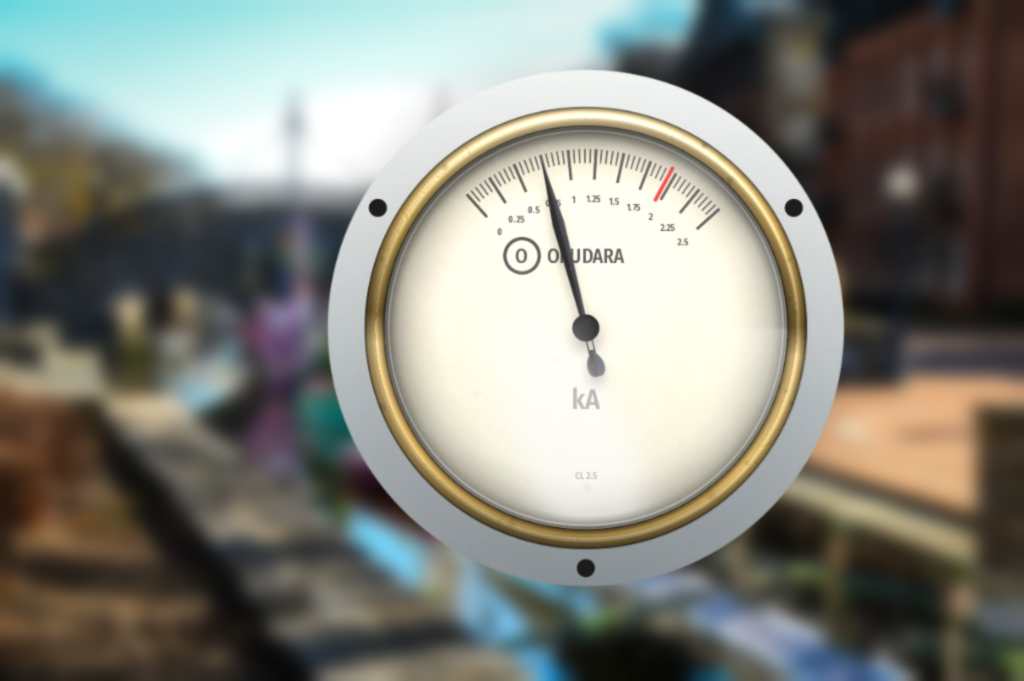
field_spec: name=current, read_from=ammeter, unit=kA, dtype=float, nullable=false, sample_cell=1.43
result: 0.75
